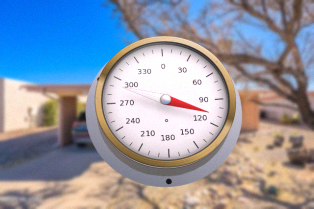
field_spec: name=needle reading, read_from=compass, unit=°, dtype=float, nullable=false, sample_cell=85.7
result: 110
